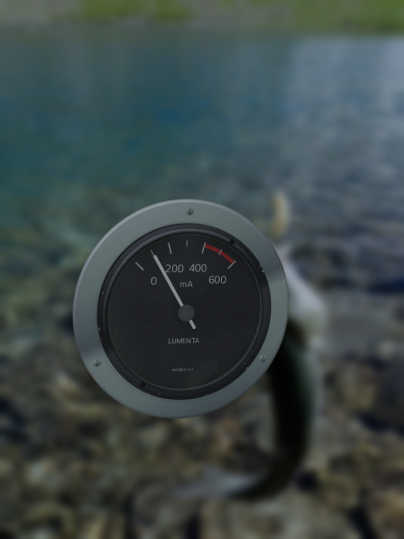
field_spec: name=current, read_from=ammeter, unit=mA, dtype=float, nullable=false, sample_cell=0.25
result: 100
